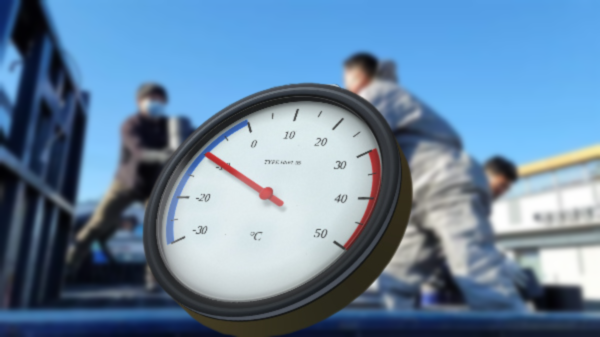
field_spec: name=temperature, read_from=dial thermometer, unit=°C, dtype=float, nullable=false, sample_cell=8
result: -10
